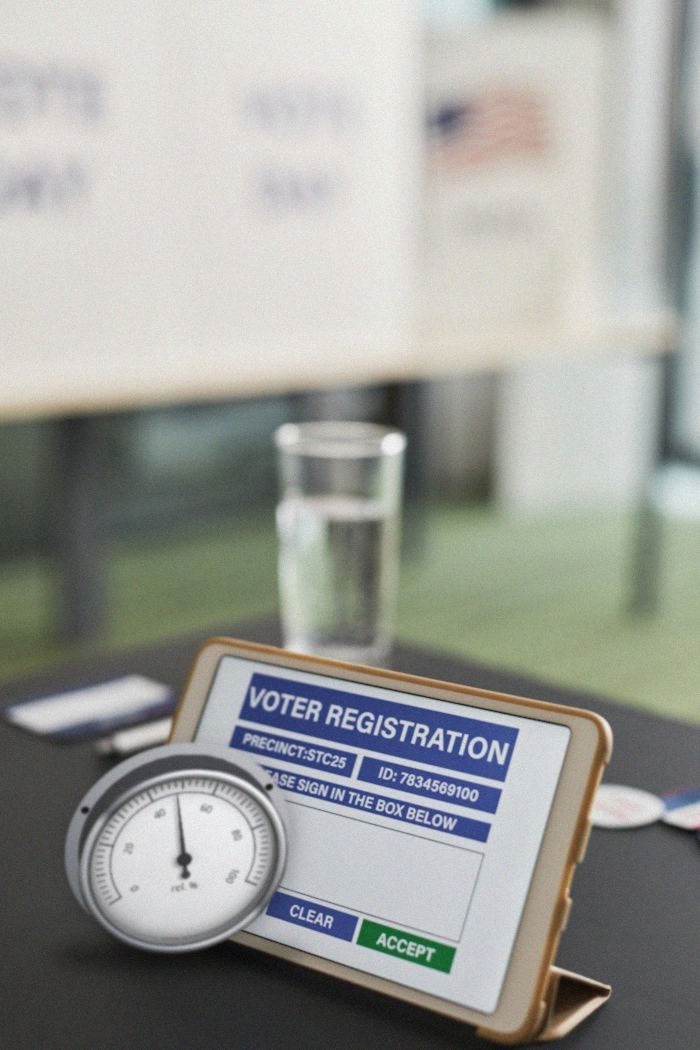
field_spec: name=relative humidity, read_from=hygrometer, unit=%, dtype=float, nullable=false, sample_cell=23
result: 48
